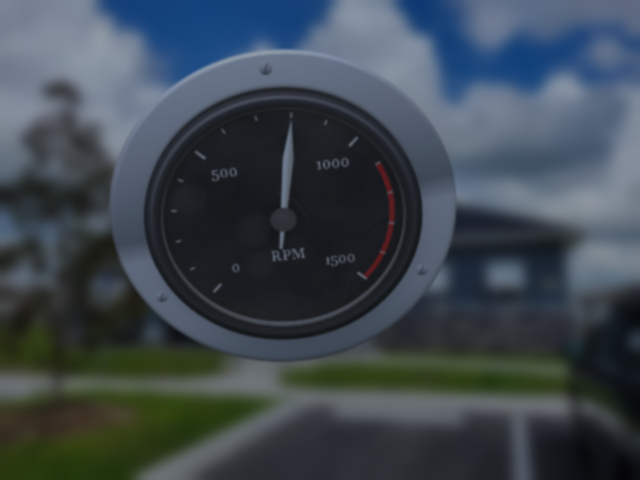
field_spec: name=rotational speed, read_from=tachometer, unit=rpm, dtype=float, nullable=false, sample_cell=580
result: 800
